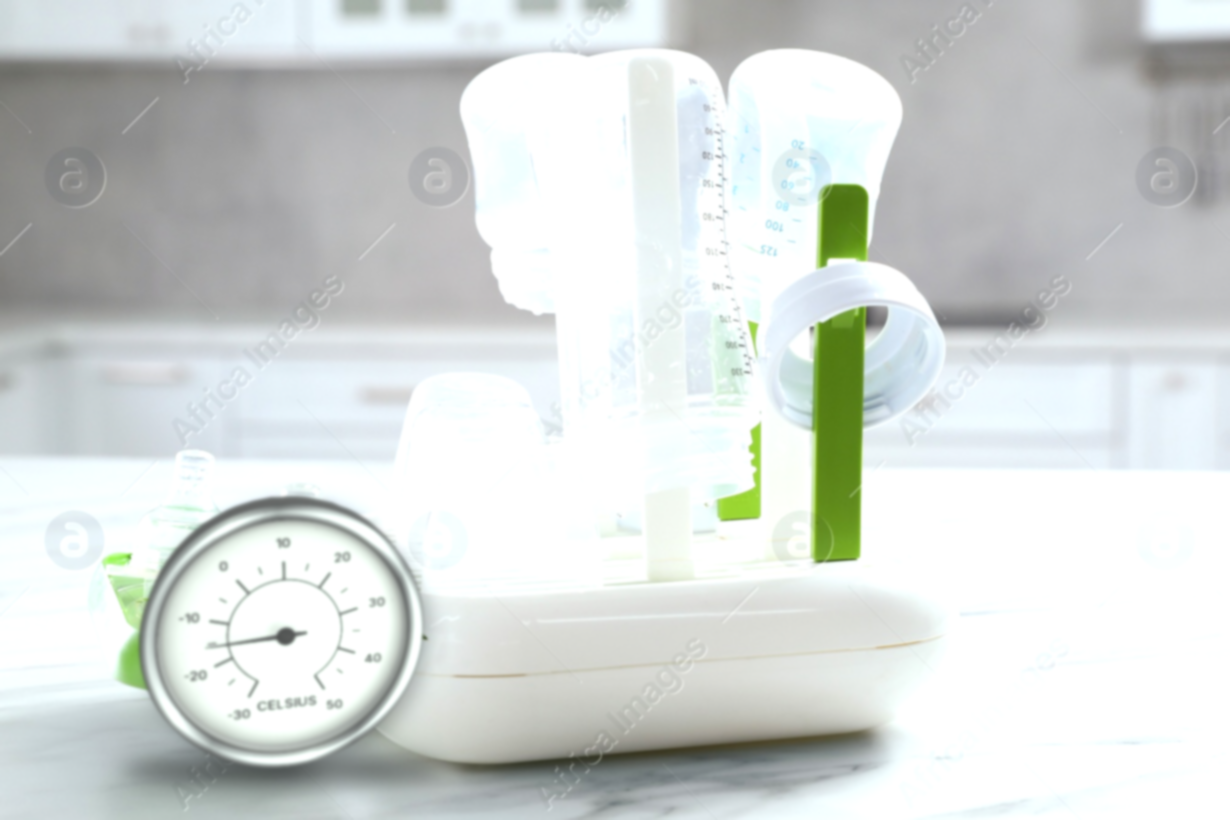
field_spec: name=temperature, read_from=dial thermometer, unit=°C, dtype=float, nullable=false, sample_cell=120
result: -15
